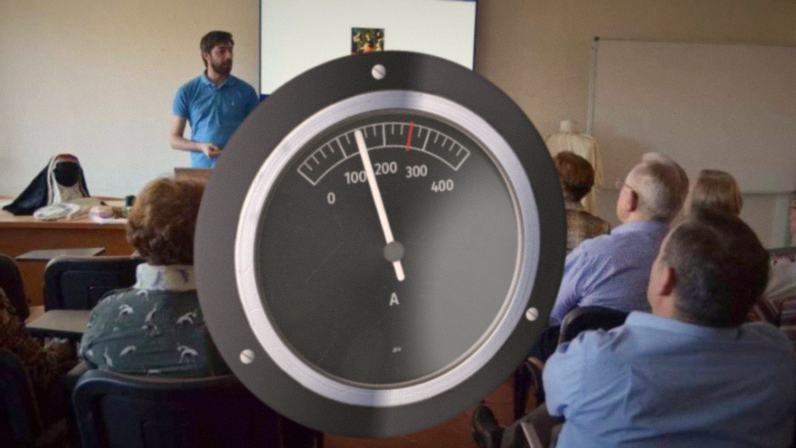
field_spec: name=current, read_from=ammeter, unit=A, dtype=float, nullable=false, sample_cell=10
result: 140
